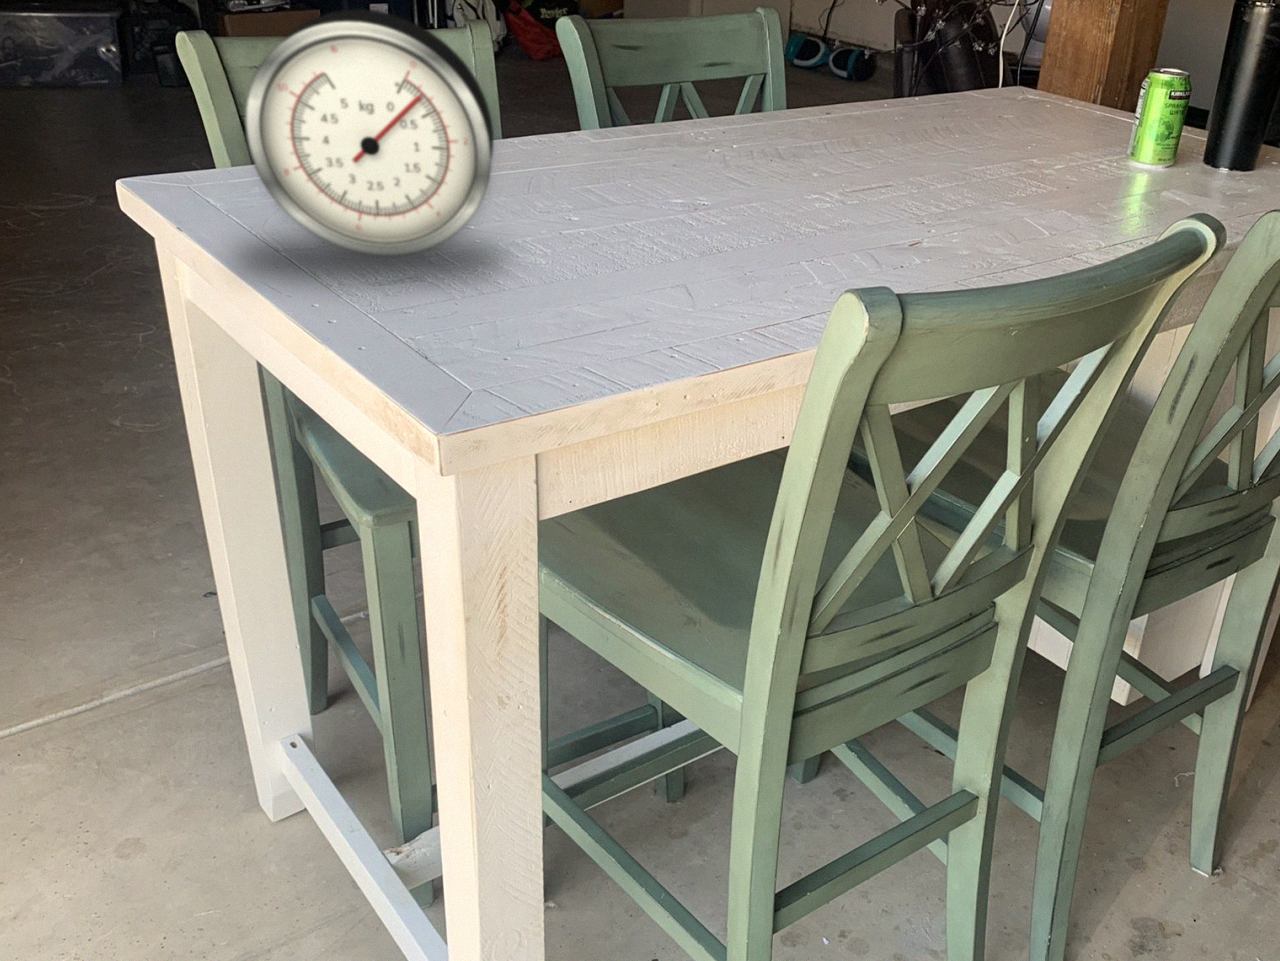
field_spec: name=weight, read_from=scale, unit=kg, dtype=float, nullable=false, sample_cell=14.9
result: 0.25
